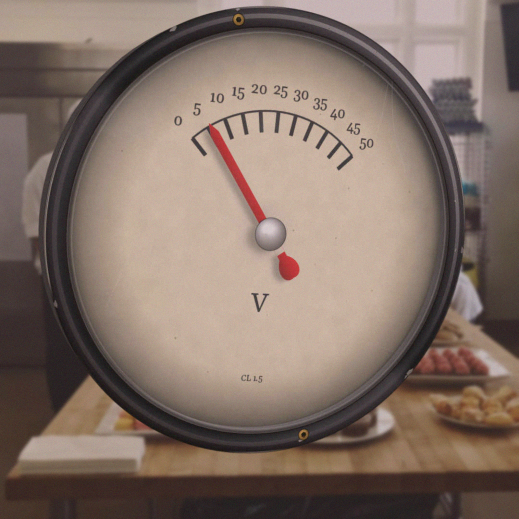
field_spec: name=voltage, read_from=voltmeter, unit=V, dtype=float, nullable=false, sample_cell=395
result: 5
